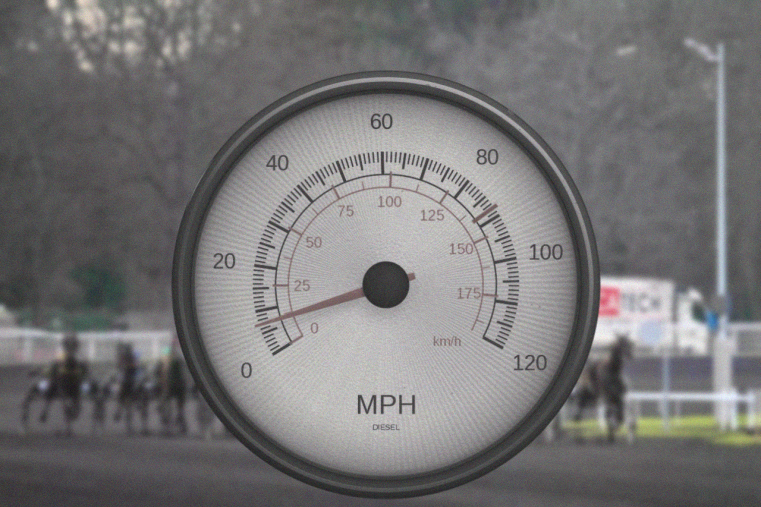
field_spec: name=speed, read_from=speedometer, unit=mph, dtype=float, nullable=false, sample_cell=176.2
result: 7
